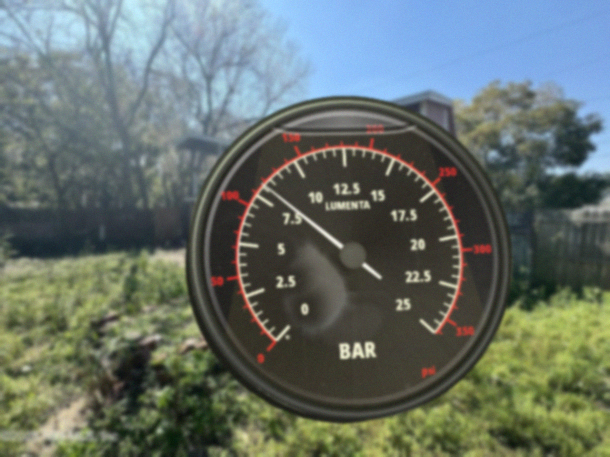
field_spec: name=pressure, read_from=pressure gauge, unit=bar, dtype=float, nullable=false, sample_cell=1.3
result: 8
